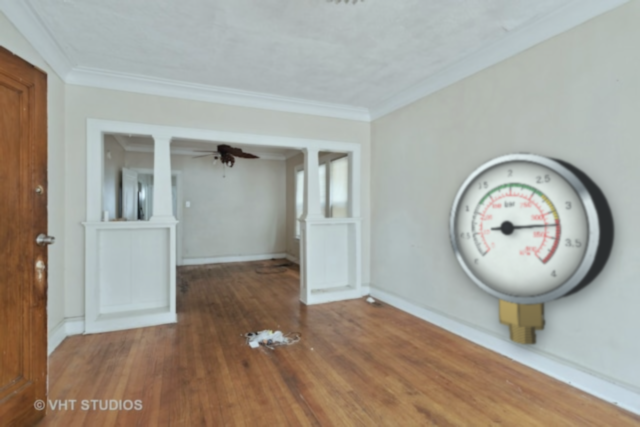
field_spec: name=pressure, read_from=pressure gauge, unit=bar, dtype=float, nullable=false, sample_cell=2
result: 3.25
